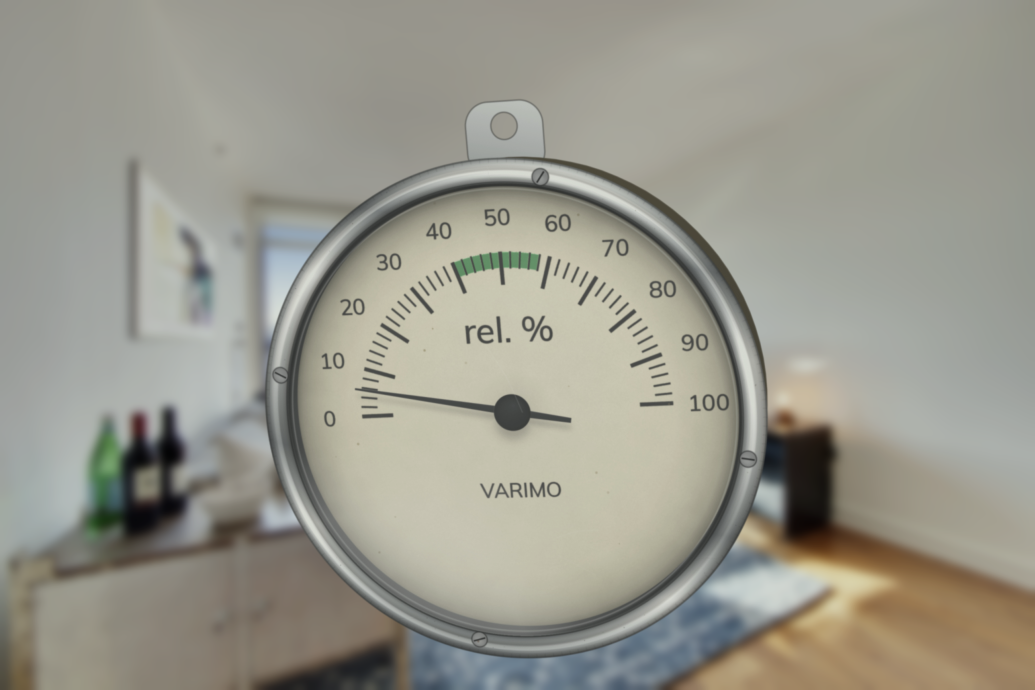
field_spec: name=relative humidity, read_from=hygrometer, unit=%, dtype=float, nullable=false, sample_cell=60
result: 6
